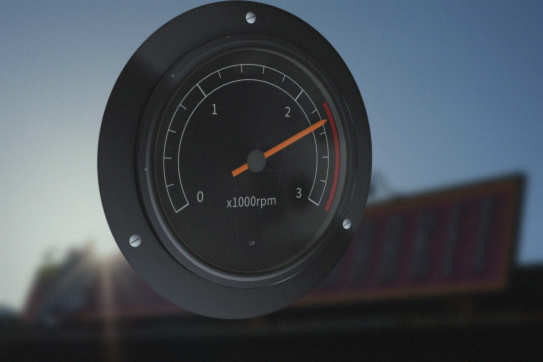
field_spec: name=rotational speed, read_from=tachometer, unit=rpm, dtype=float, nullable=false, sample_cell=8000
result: 2300
